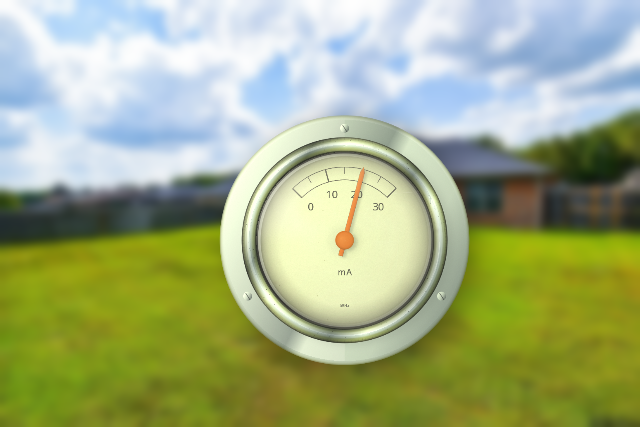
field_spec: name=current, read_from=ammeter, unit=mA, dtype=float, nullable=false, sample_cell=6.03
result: 20
